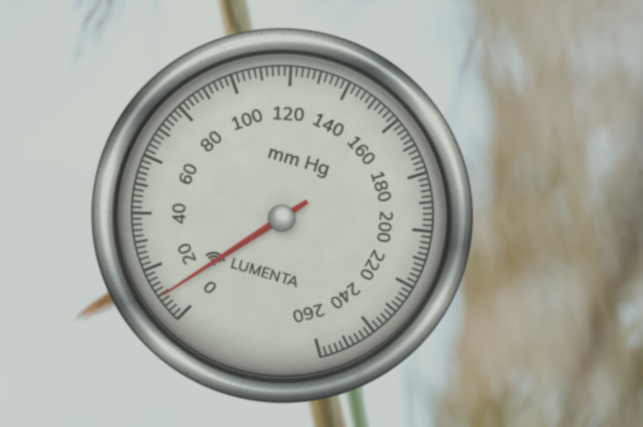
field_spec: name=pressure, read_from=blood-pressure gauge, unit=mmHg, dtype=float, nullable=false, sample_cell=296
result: 10
